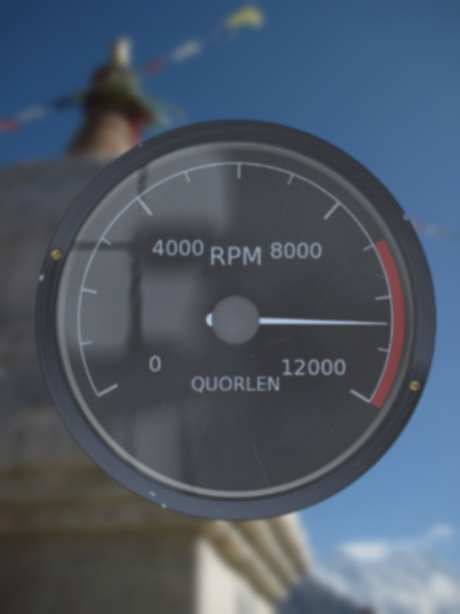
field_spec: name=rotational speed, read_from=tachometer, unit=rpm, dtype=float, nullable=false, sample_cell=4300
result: 10500
